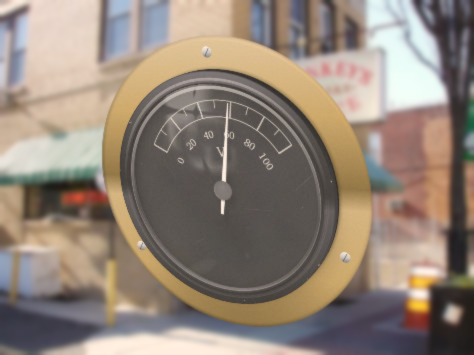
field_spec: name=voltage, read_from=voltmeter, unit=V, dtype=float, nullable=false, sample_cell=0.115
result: 60
